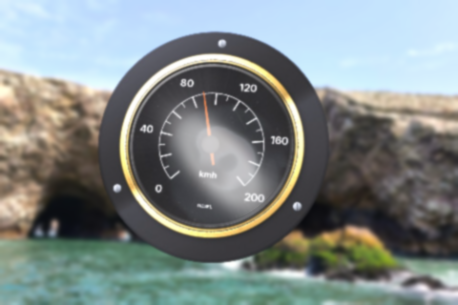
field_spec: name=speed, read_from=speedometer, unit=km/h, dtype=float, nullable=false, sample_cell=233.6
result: 90
